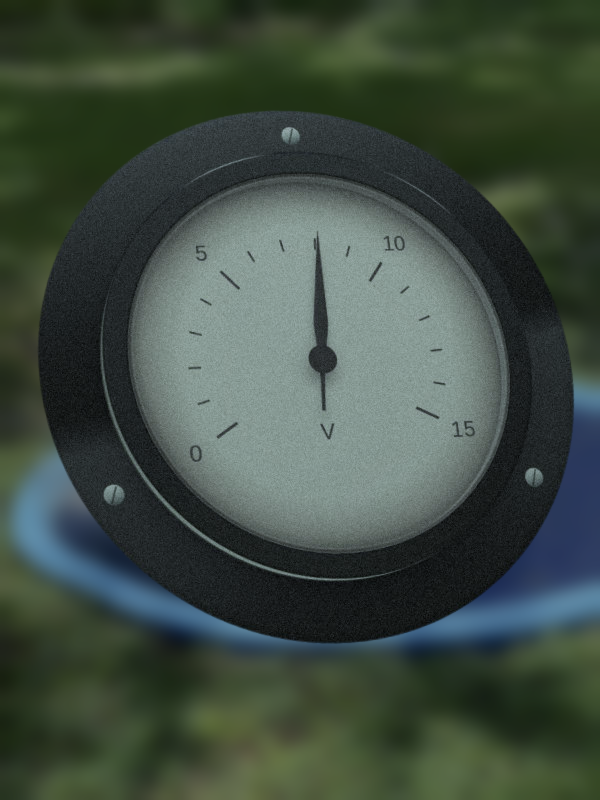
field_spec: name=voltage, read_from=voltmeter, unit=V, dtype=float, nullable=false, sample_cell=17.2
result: 8
